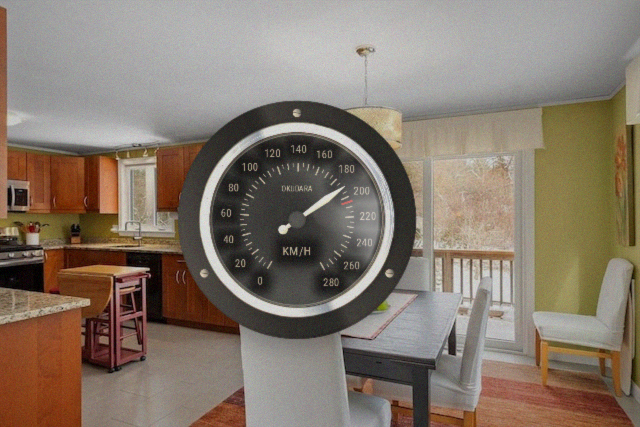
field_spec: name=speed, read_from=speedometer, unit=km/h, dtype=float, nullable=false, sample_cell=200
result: 190
